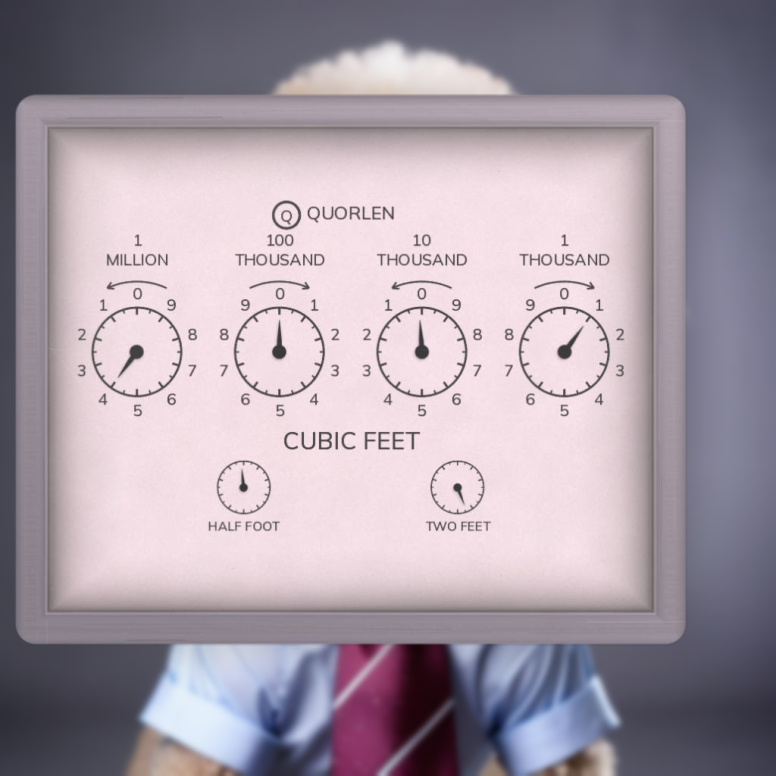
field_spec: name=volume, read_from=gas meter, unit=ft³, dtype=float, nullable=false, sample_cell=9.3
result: 400100
